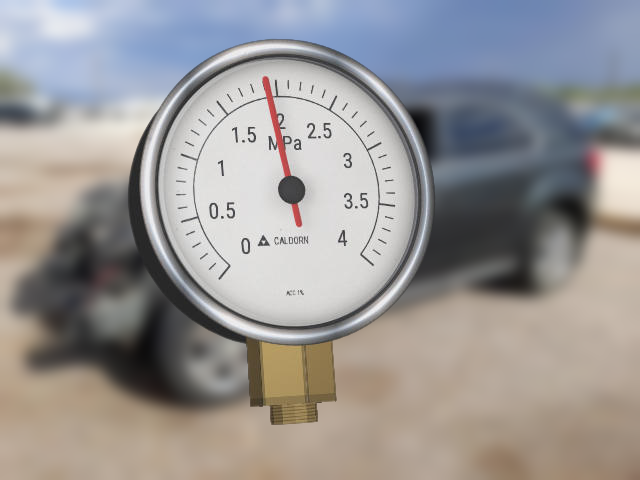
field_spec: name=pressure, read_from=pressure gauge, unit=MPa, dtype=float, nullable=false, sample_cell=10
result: 1.9
